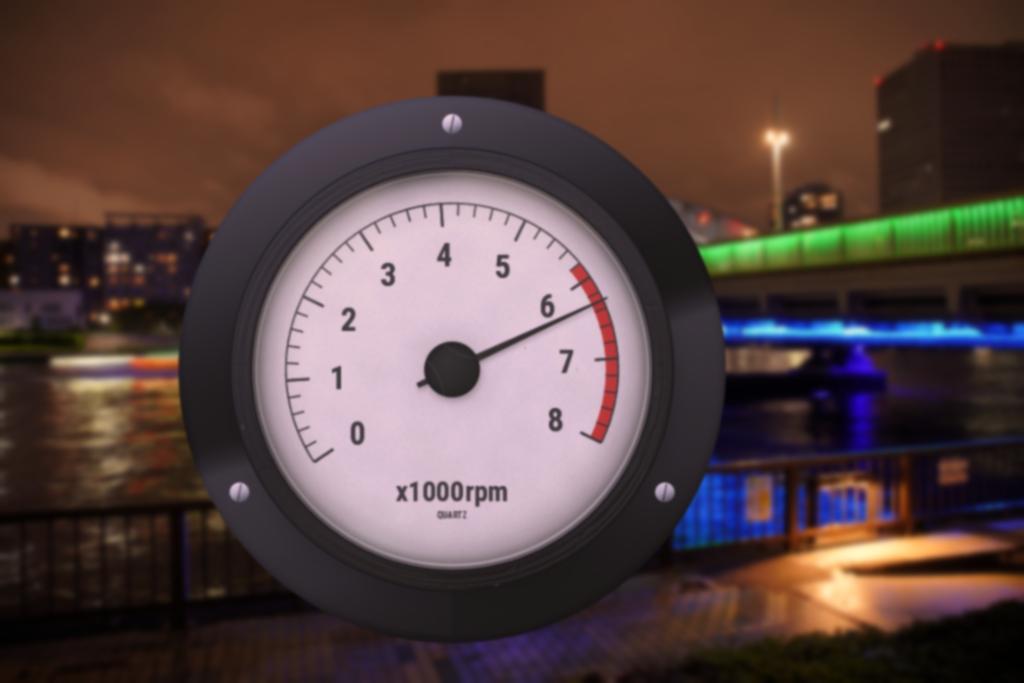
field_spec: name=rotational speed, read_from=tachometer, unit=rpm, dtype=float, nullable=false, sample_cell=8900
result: 6300
